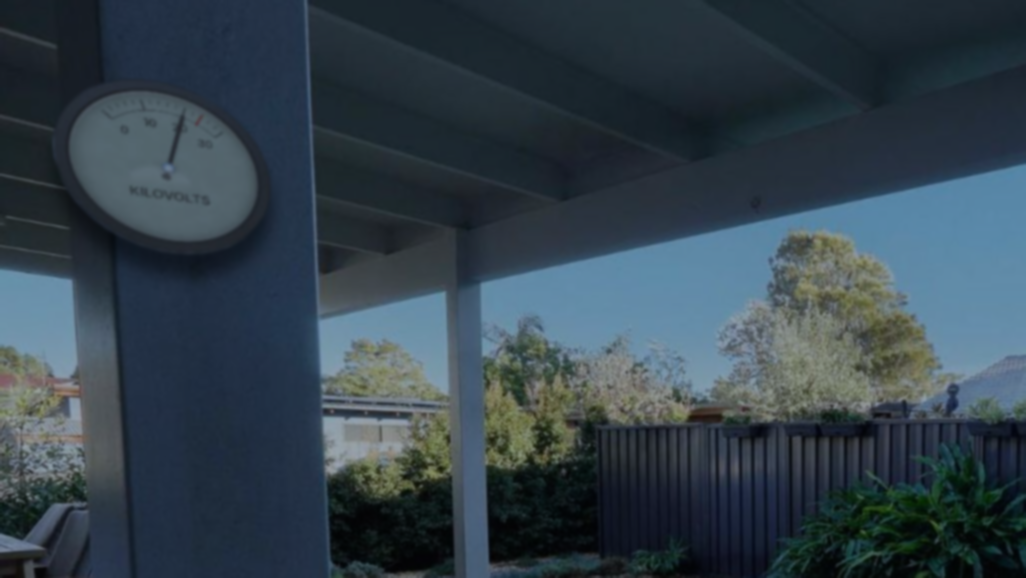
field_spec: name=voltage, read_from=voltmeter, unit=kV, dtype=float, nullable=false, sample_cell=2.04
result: 20
